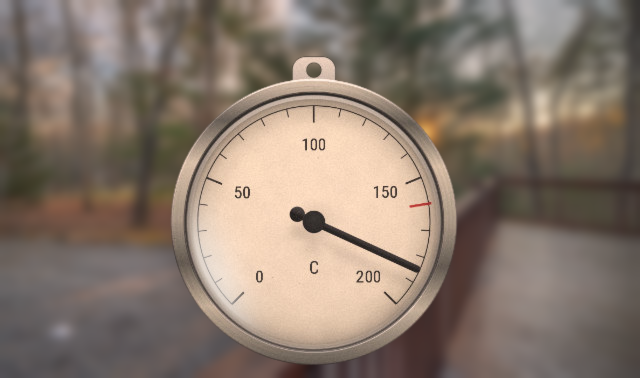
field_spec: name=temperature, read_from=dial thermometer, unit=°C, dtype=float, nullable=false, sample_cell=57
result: 185
